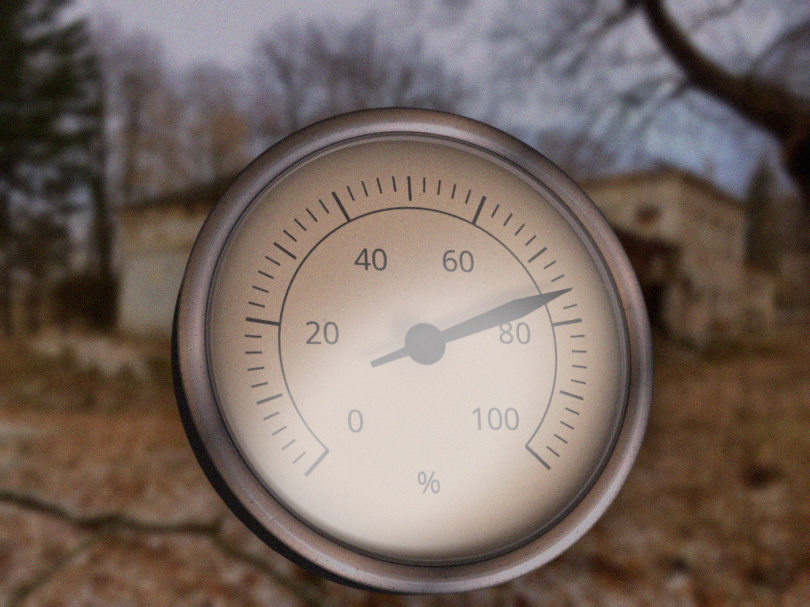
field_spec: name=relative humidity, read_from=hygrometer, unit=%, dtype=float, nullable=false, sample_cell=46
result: 76
